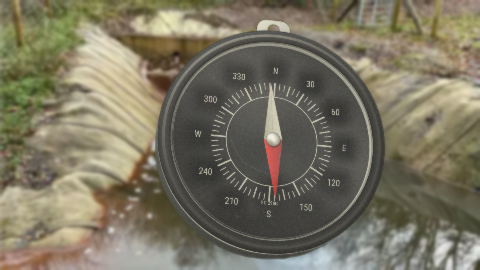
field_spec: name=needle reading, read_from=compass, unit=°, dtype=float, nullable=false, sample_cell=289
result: 175
